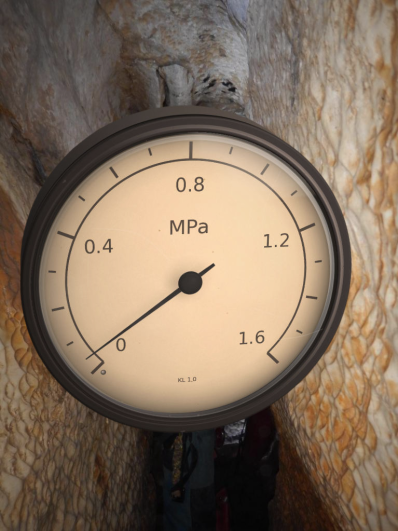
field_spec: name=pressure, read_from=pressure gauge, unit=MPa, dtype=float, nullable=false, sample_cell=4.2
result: 0.05
